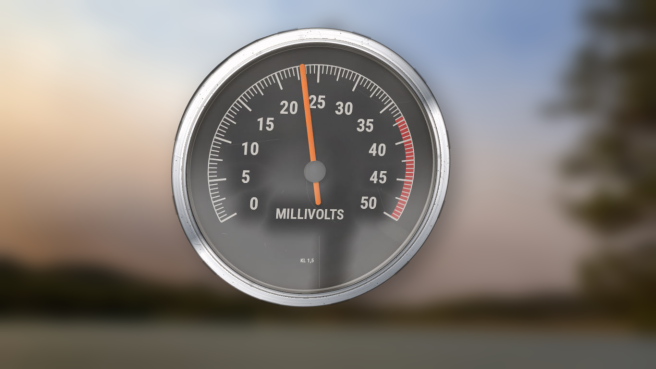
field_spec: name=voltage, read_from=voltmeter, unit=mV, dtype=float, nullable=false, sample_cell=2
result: 23
